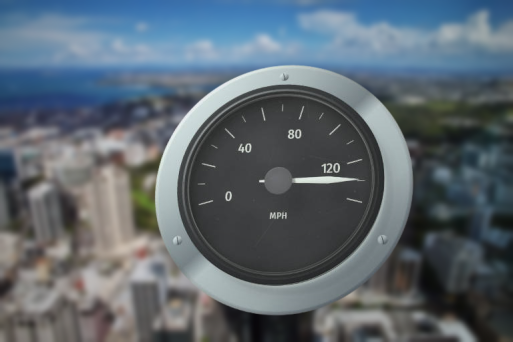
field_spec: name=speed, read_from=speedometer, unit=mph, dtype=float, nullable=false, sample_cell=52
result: 130
